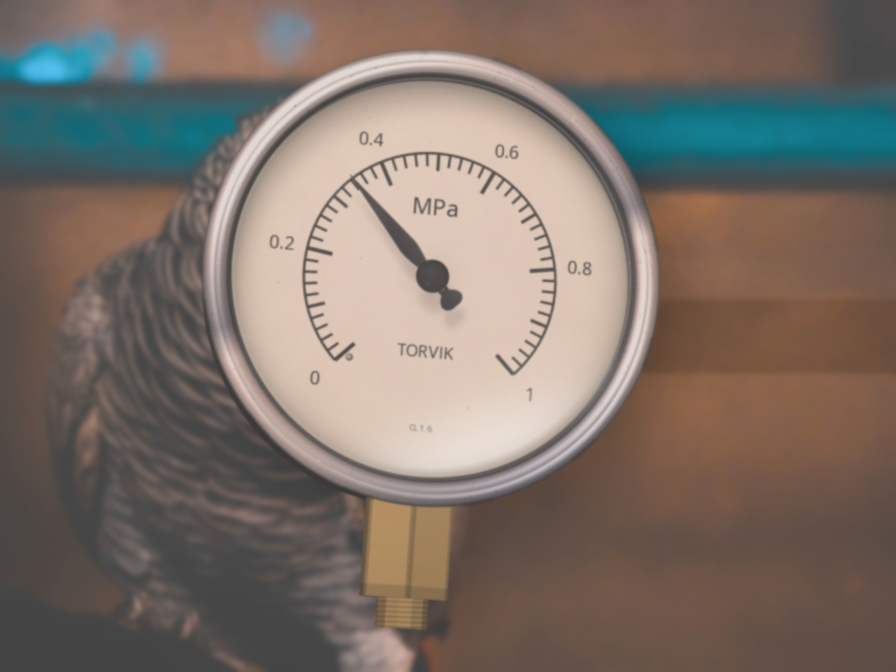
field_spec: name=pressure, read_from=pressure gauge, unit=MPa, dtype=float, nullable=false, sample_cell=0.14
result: 0.34
